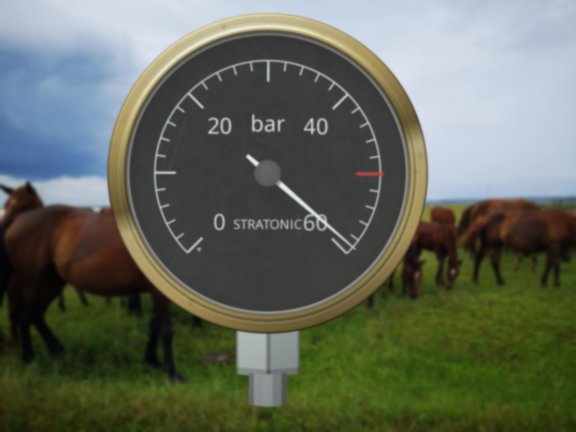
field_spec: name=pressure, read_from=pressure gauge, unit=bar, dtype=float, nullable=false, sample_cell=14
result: 59
